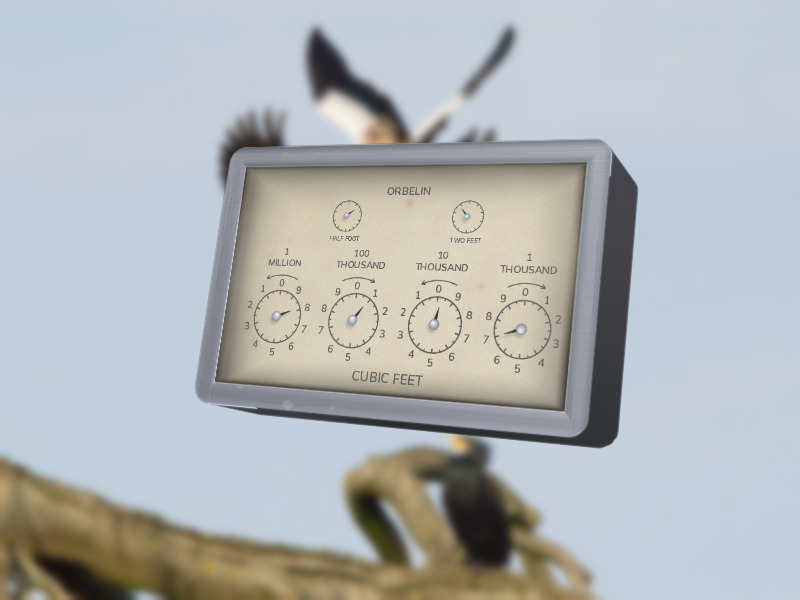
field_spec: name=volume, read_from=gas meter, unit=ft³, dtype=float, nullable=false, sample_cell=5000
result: 809700
